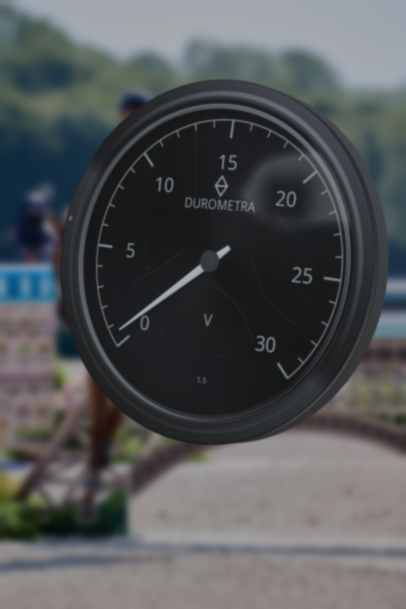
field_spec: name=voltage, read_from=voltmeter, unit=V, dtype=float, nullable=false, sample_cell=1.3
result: 0.5
